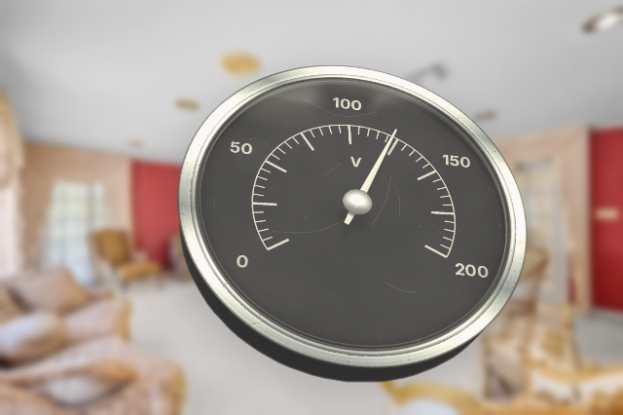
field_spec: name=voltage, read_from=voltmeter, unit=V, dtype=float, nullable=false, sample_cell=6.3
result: 122.5
